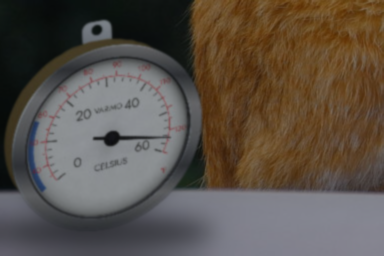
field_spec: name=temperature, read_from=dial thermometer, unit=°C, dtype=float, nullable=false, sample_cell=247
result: 56
